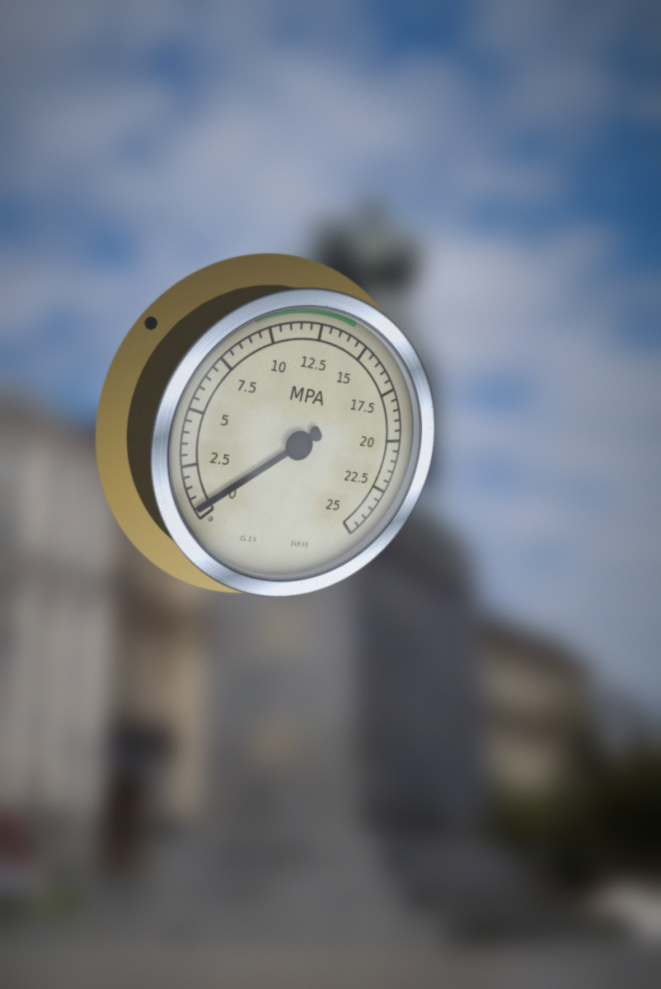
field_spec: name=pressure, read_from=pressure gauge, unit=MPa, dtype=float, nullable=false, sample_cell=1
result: 0.5
